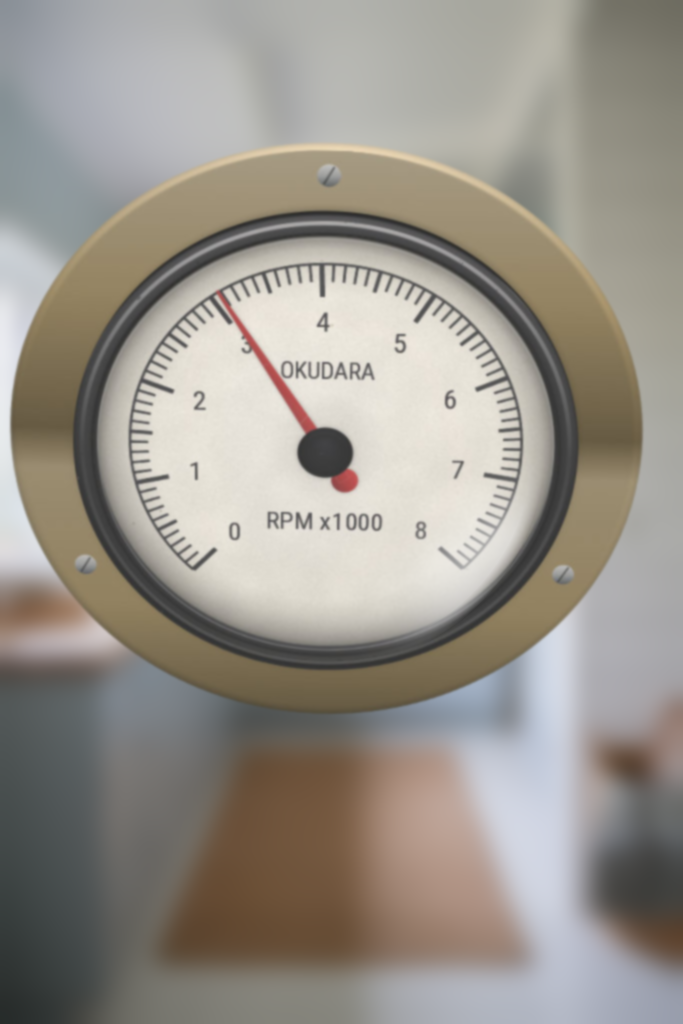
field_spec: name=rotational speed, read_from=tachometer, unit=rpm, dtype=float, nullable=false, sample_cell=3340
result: 3100
